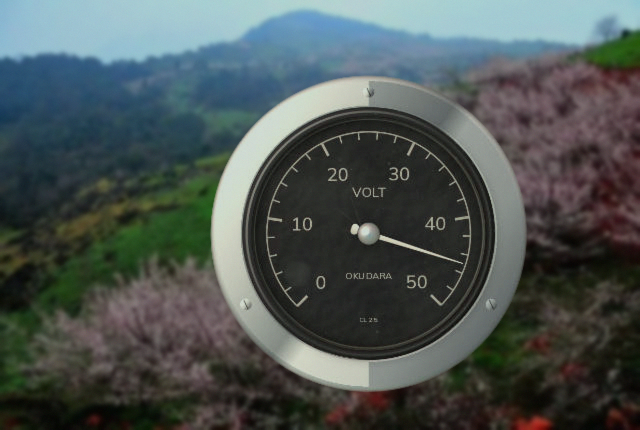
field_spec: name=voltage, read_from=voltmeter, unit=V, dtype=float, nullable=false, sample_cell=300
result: 45
